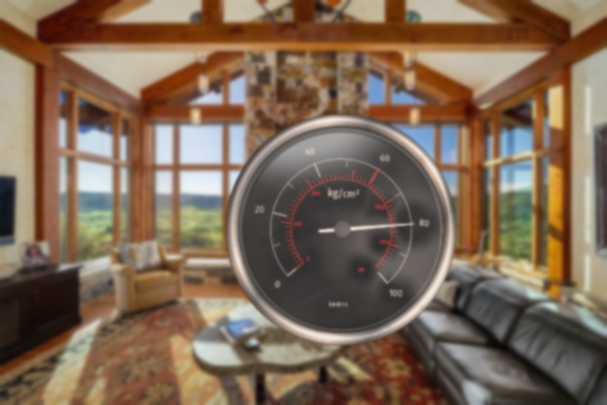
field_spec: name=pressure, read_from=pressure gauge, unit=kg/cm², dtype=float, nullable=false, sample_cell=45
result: 80
